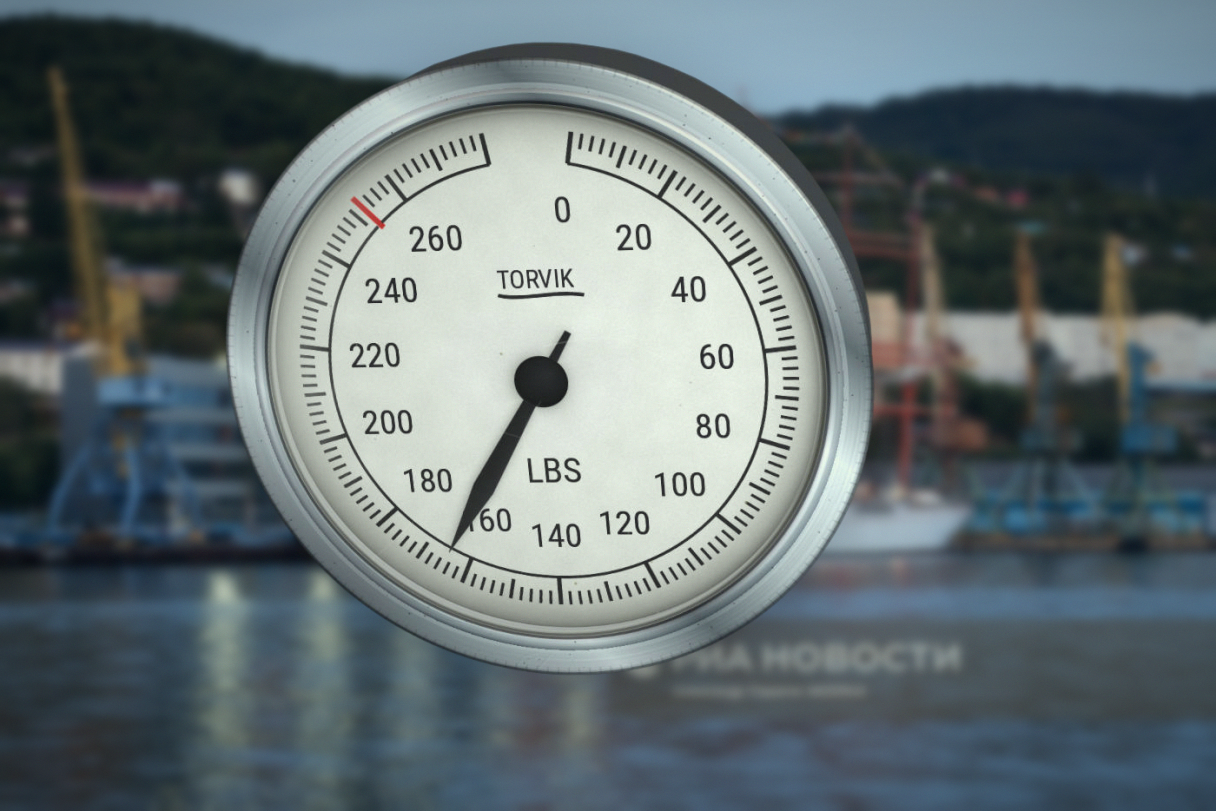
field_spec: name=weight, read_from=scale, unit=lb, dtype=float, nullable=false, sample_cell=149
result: 165
